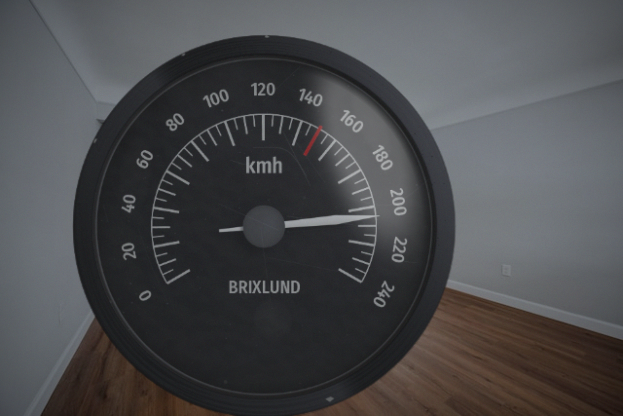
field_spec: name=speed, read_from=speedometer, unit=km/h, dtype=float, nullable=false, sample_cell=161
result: 205
